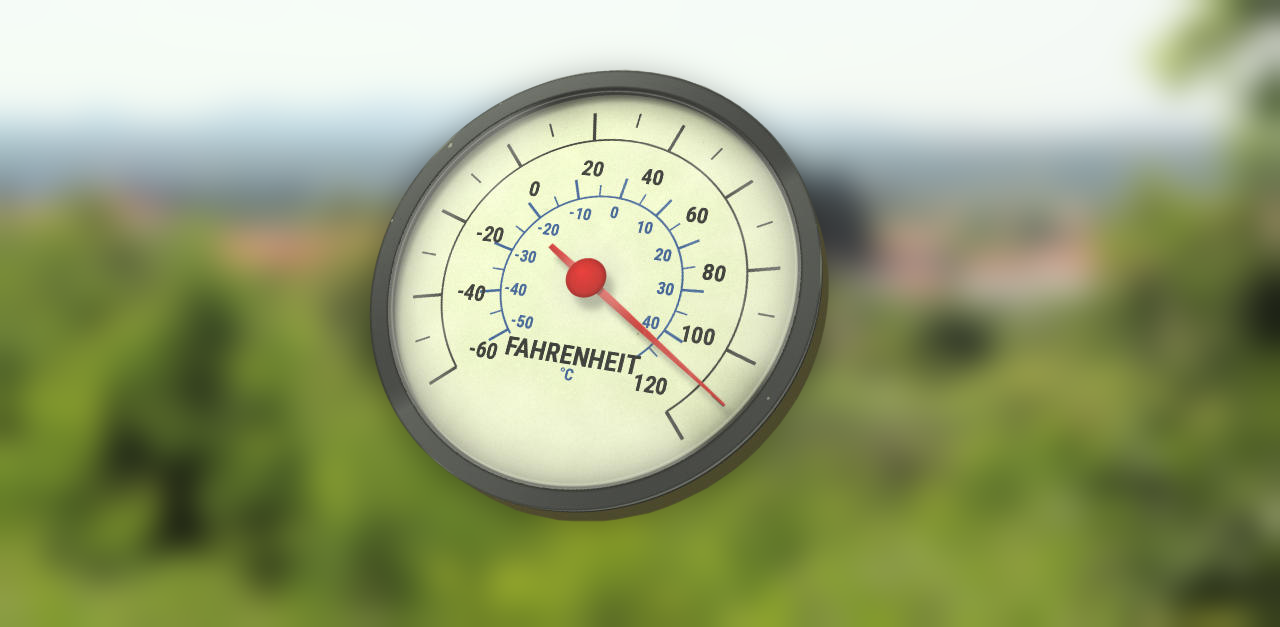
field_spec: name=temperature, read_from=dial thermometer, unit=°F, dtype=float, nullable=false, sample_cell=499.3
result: 110
